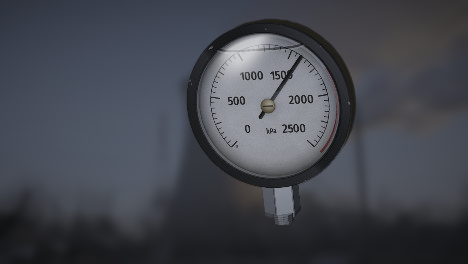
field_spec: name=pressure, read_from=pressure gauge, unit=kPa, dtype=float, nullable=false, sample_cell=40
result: 1600
